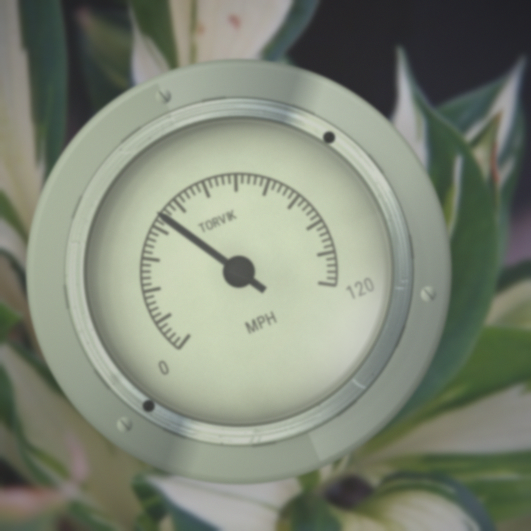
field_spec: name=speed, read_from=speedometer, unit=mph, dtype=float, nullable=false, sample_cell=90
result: 44
